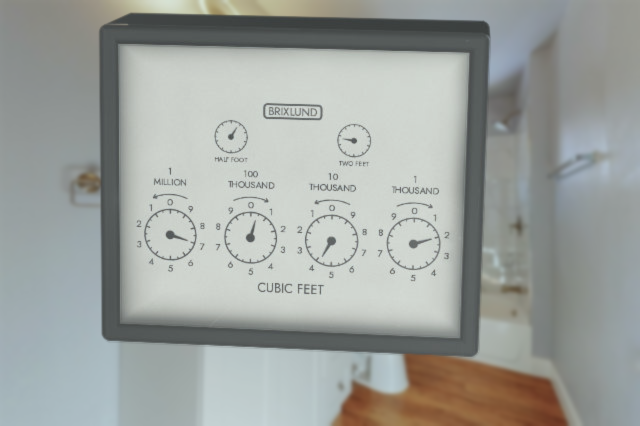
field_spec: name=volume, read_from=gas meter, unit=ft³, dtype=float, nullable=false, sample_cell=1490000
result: 704200
